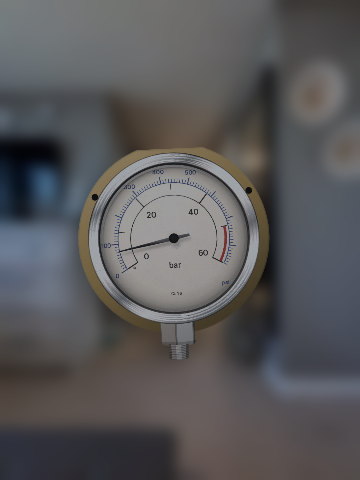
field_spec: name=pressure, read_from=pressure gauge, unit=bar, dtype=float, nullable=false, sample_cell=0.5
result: 5
